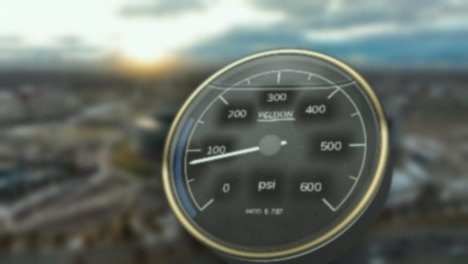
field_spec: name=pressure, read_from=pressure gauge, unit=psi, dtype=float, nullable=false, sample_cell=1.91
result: 75
